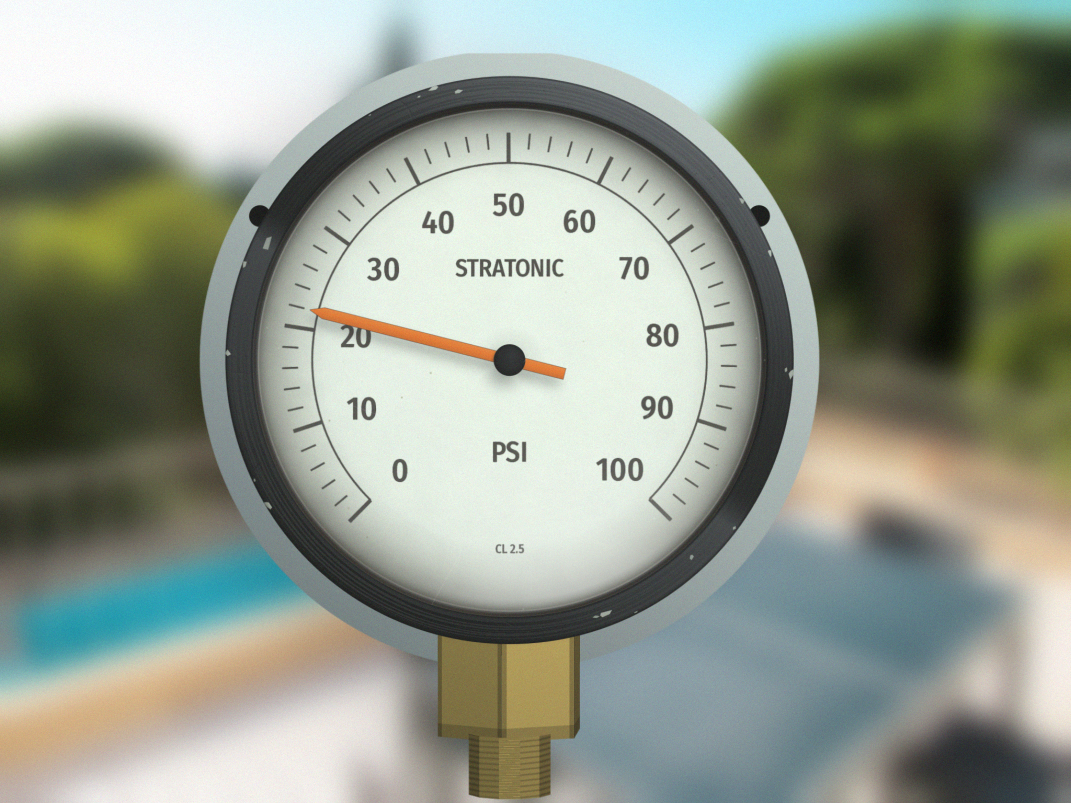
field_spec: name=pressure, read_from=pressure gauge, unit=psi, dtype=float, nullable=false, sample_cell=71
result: 22
